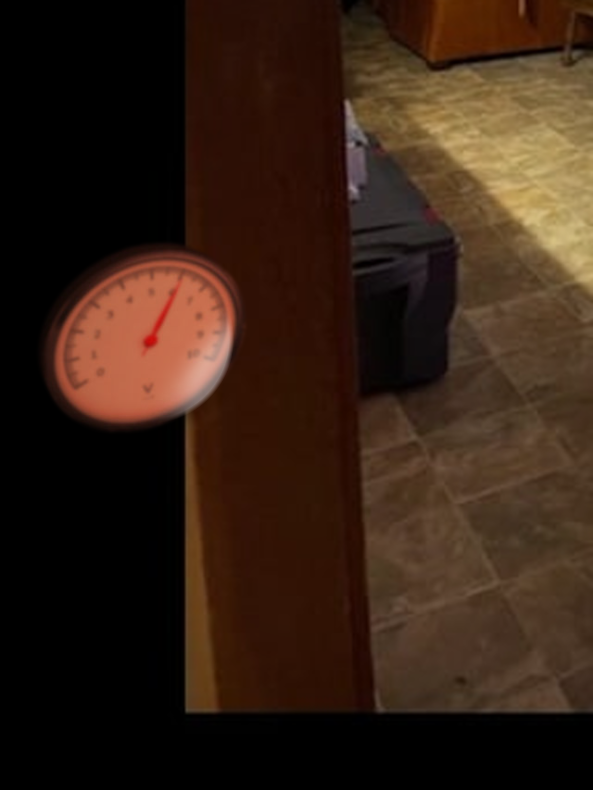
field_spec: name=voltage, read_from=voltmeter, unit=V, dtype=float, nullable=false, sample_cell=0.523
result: 6
